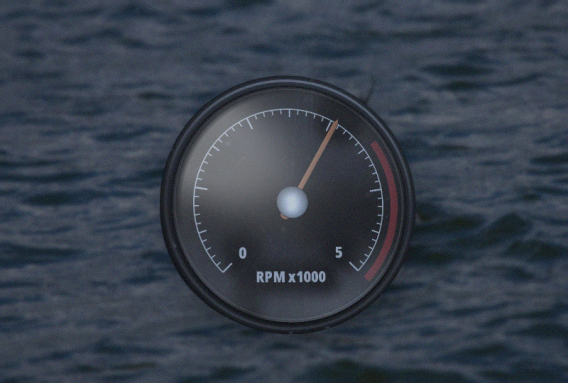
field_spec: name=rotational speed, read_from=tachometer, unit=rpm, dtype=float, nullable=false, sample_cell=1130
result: 3050
